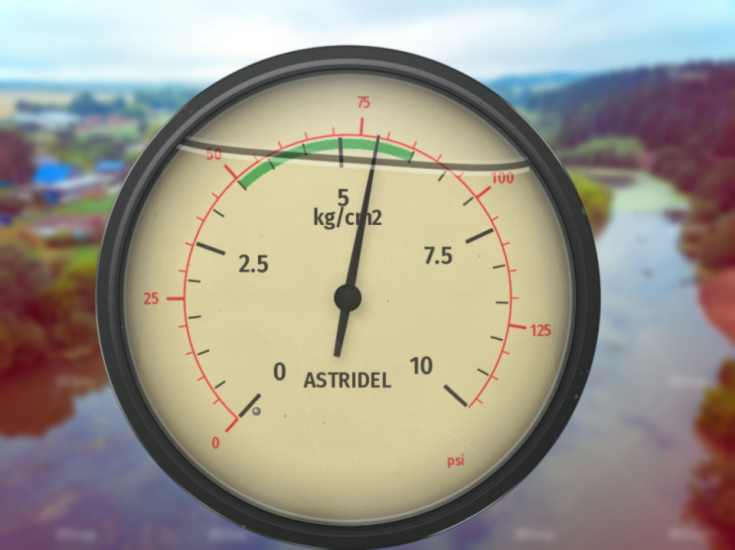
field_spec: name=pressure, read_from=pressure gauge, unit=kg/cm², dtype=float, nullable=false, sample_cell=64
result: 5.5
